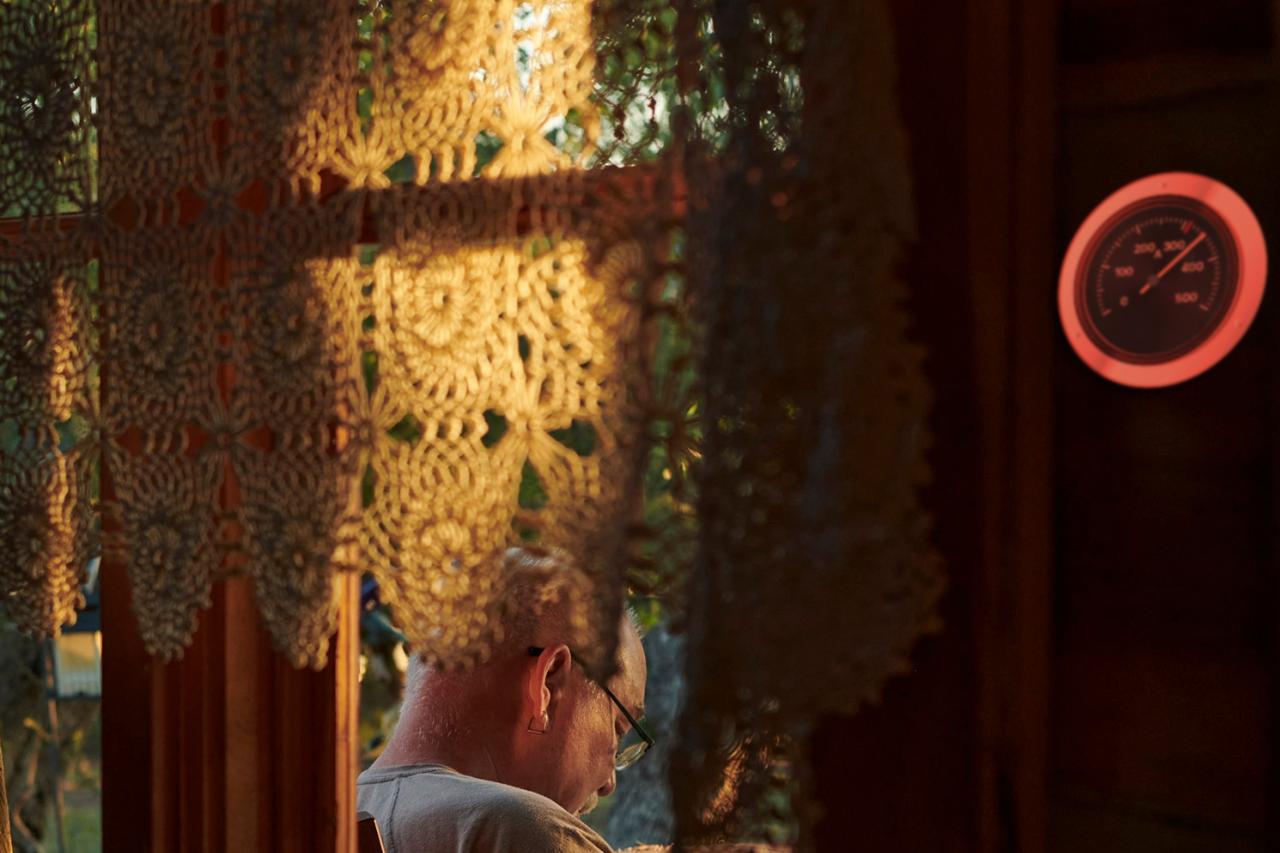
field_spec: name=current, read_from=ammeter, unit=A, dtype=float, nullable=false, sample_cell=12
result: 350
